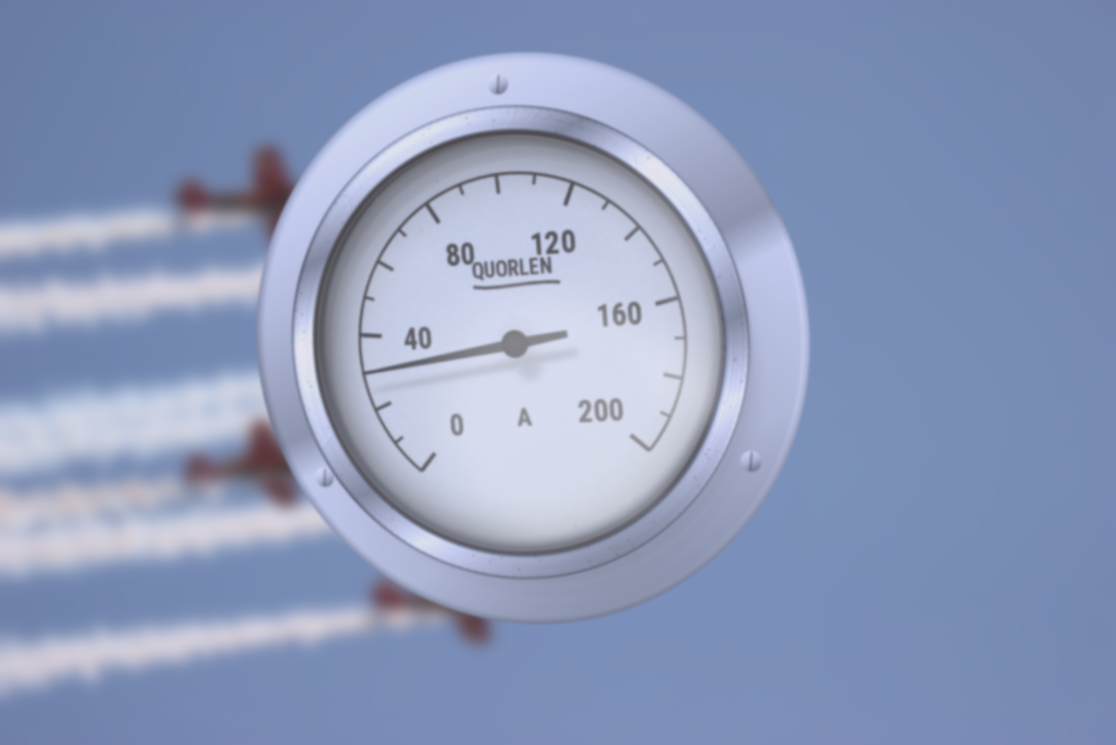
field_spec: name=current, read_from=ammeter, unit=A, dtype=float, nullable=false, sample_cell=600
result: 30
